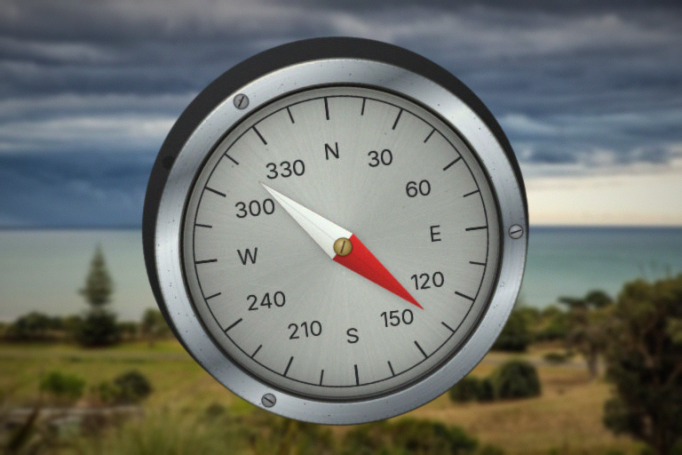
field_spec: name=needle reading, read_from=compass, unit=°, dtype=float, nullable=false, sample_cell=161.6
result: 135
